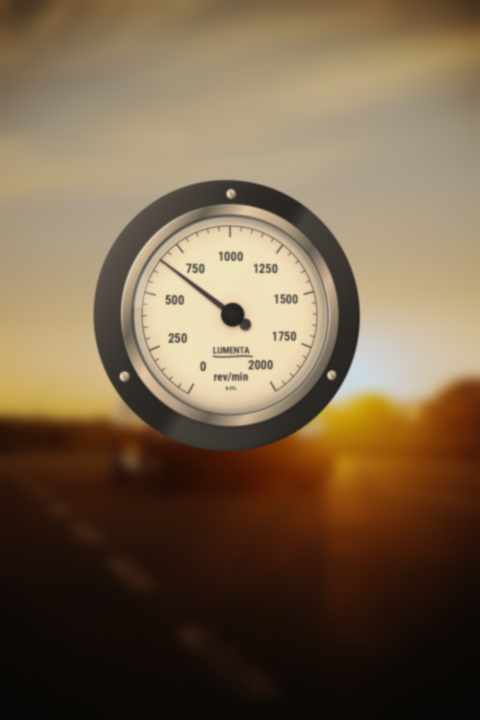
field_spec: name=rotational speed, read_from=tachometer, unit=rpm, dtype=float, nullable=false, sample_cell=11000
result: 650
